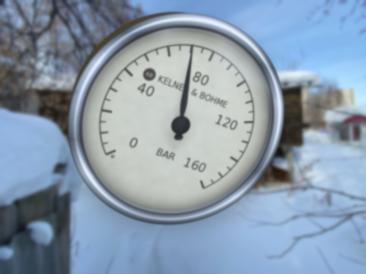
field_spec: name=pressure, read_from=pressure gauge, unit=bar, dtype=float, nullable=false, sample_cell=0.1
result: 70
